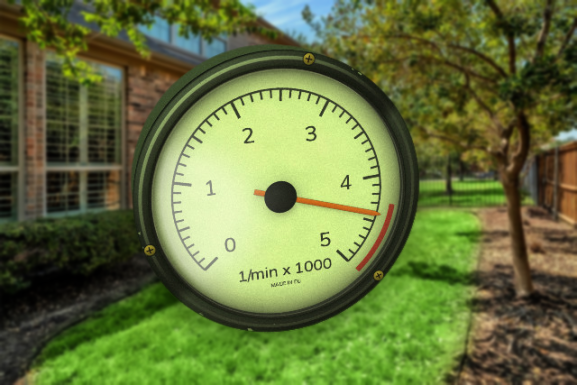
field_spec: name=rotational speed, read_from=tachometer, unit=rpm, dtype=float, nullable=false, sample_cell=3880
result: 4400
